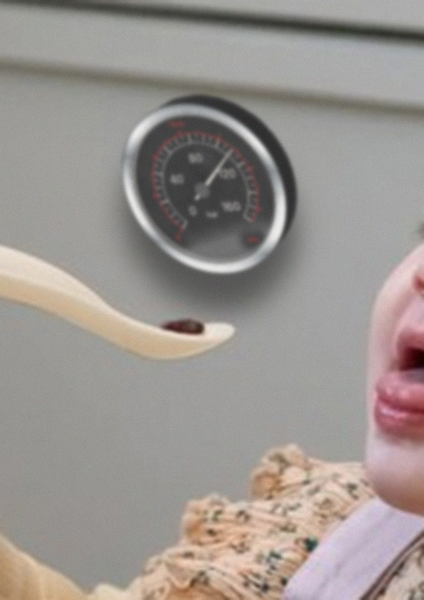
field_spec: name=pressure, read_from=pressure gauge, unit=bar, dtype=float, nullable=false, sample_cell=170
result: 110
